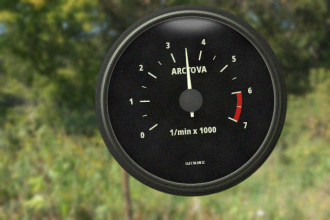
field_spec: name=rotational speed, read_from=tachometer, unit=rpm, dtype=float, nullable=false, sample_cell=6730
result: 3500
